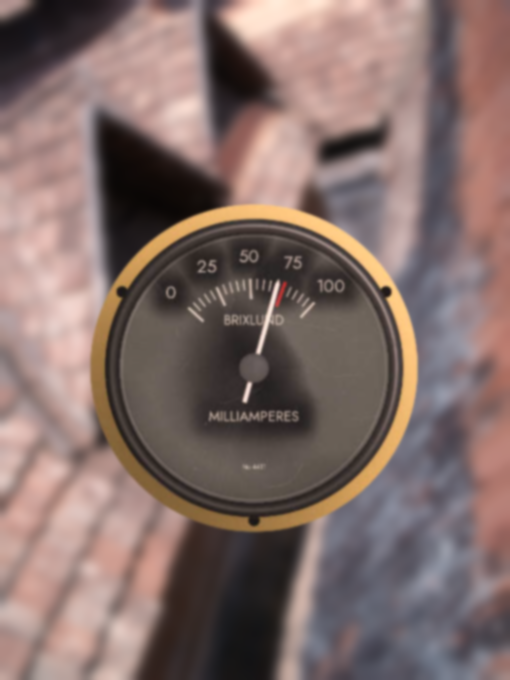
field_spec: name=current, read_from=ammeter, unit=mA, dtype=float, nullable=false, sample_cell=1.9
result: 70
